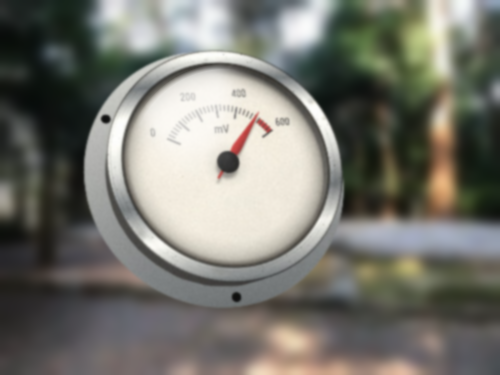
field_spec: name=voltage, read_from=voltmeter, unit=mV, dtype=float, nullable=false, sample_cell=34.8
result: 500
